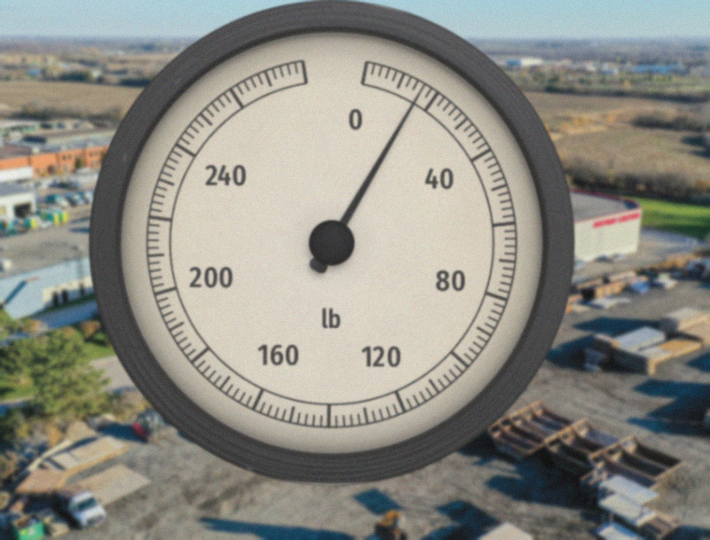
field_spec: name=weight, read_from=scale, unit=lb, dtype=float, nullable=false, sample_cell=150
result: 16
